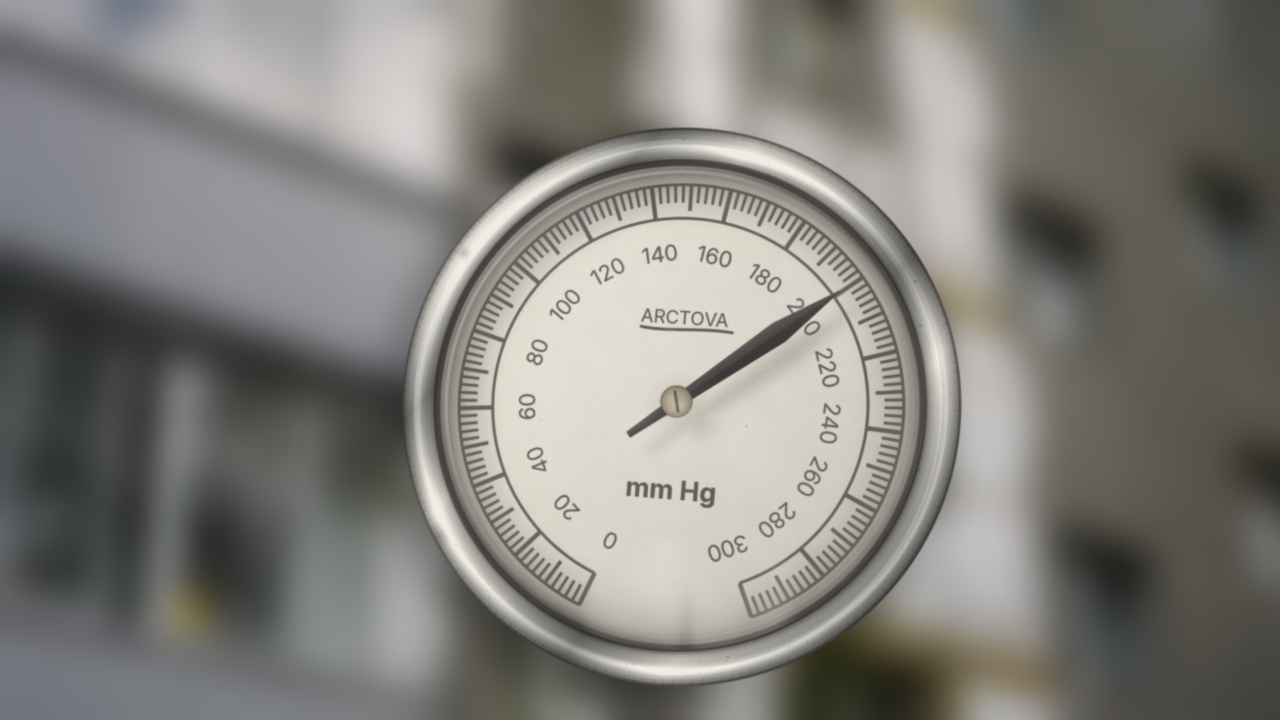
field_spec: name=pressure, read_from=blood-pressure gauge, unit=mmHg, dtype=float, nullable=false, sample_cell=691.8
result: 200
